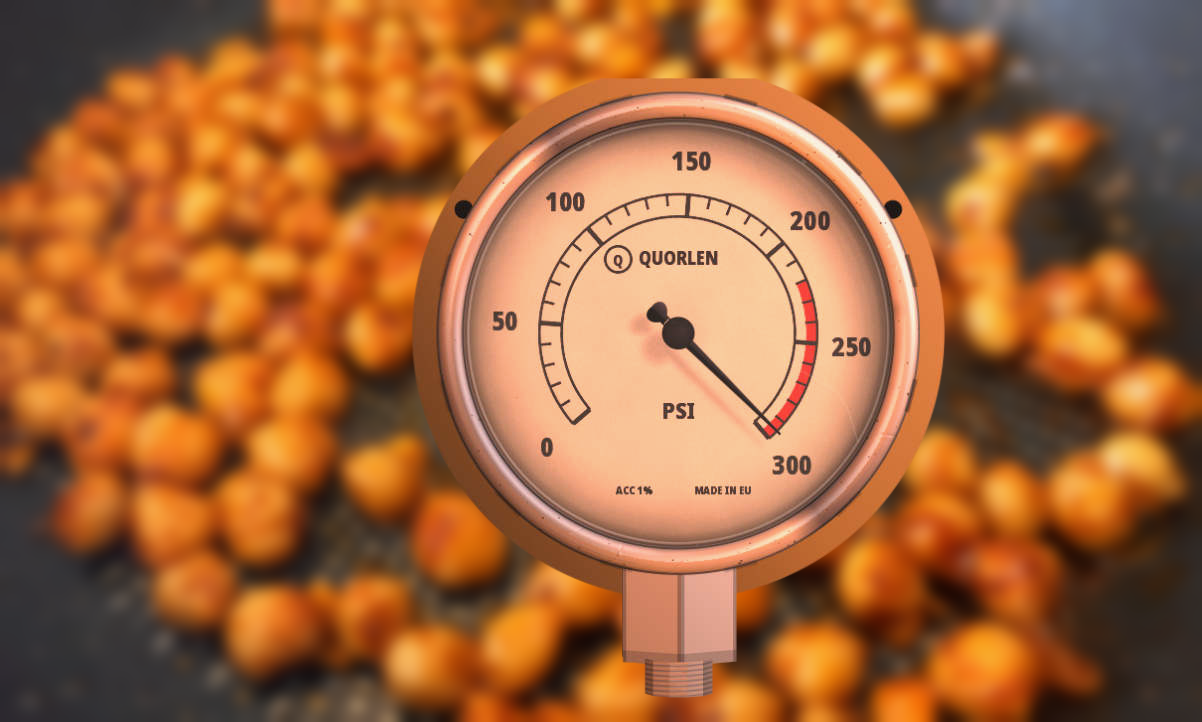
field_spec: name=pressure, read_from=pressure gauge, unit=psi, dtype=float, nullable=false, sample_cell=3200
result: 295
